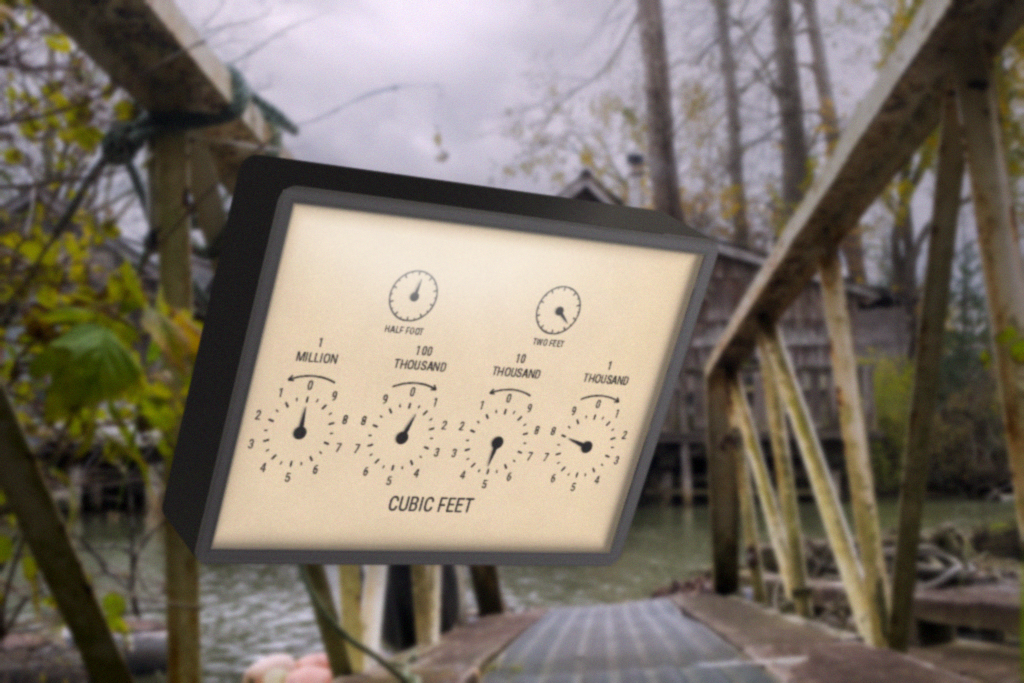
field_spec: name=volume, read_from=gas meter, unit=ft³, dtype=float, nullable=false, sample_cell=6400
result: 4800
